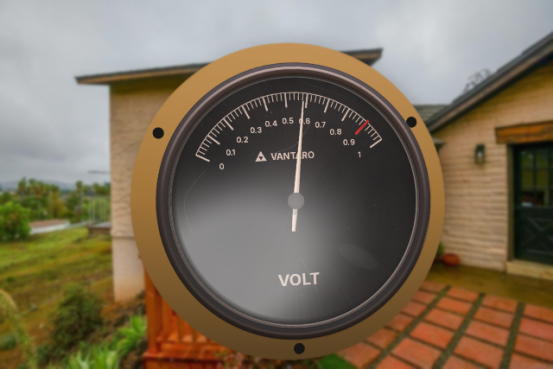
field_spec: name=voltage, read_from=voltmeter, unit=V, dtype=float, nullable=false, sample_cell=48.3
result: 0.58
